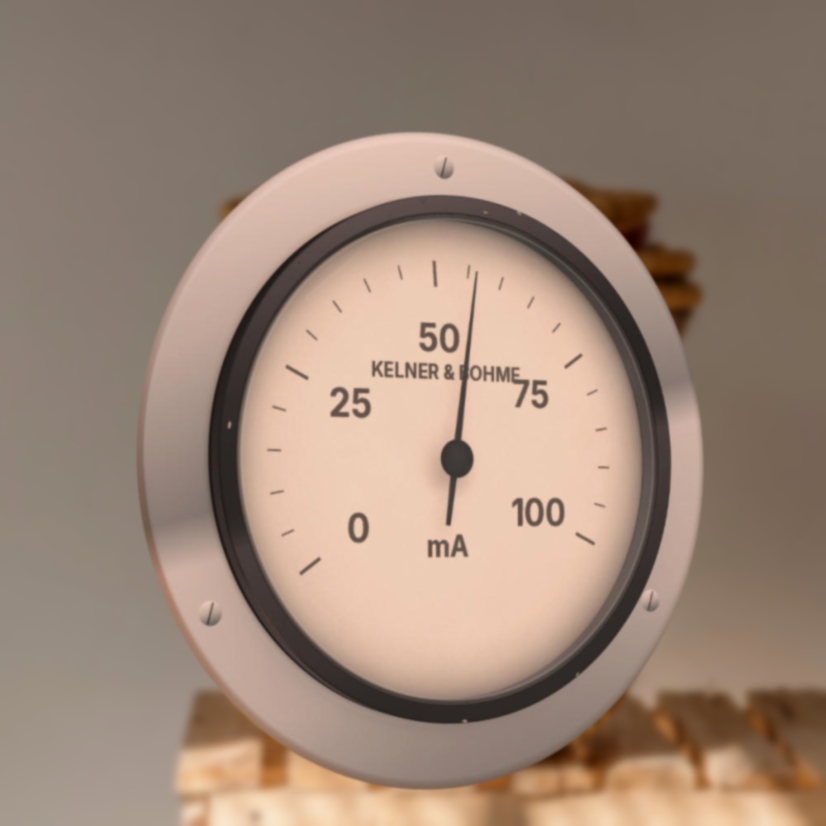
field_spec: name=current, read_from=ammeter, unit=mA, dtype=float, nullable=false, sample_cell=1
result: 55
